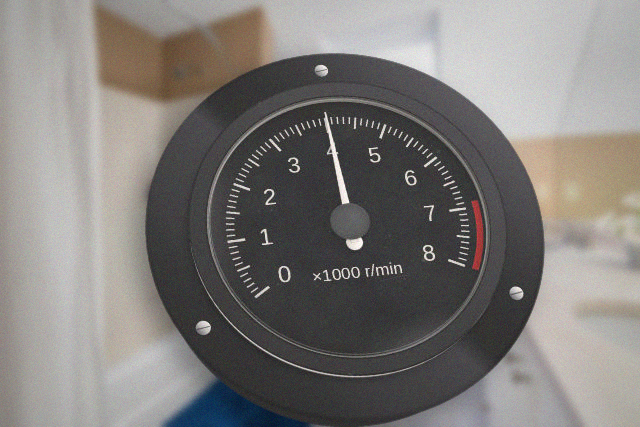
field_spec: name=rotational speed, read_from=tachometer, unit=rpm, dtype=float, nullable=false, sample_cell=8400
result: 4000
